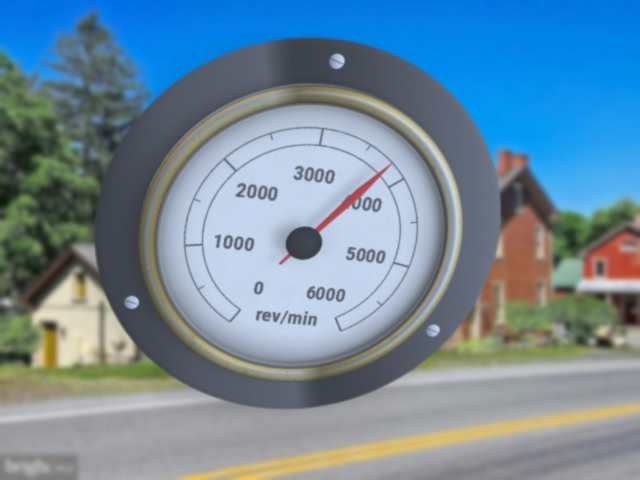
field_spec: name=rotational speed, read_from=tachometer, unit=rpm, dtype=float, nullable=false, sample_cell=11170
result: 3750
